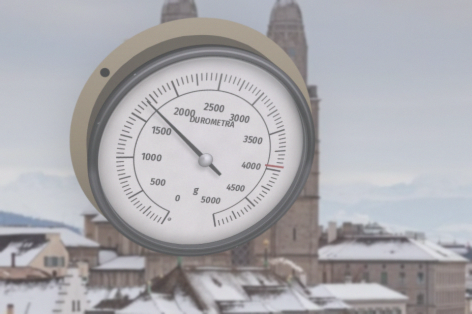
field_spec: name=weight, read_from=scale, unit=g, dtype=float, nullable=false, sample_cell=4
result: 1700
